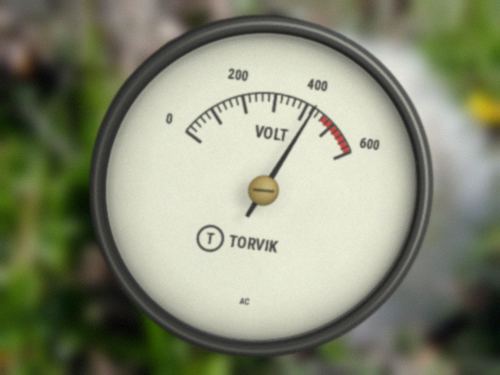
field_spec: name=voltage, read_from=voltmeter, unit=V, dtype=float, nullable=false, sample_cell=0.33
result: 420
